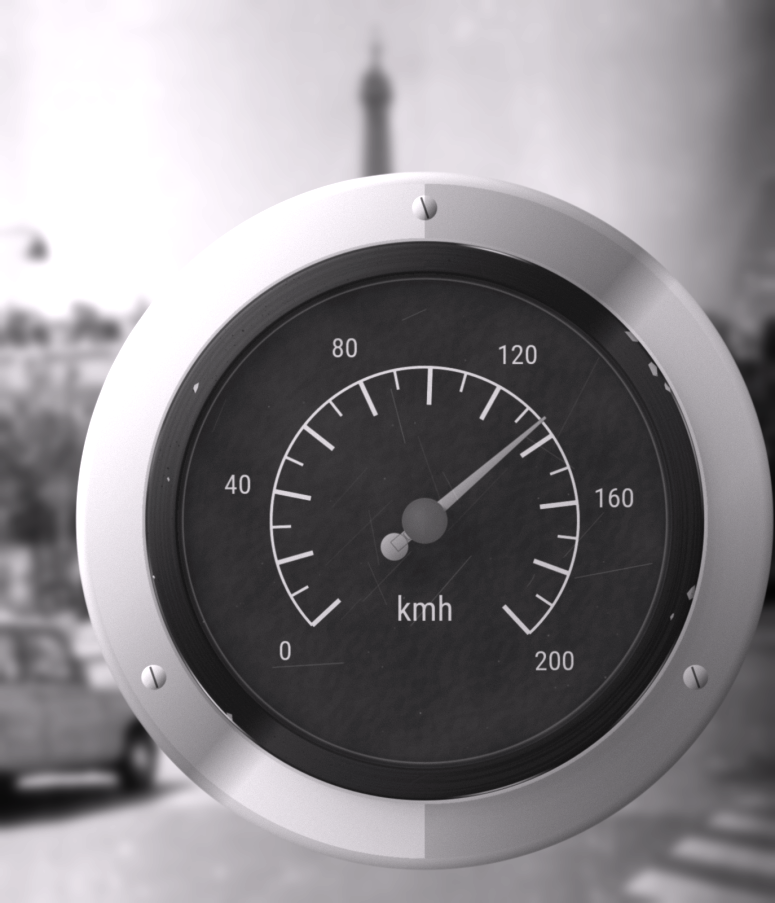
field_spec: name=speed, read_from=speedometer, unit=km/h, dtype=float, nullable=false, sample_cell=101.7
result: 135
